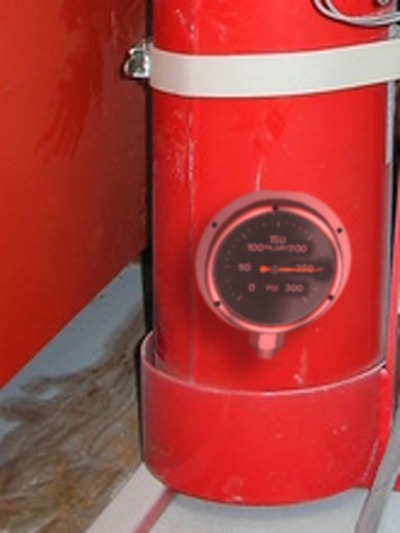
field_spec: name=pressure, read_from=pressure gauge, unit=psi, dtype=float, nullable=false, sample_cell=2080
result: 250
